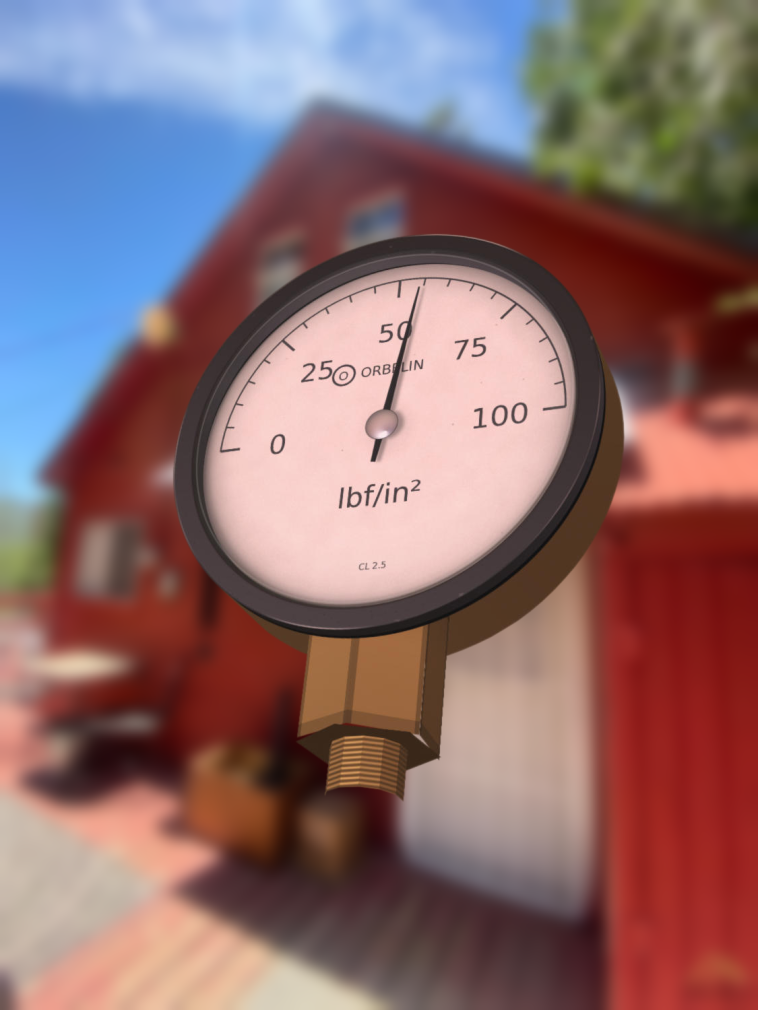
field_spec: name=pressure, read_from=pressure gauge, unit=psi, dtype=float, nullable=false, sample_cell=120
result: 55
